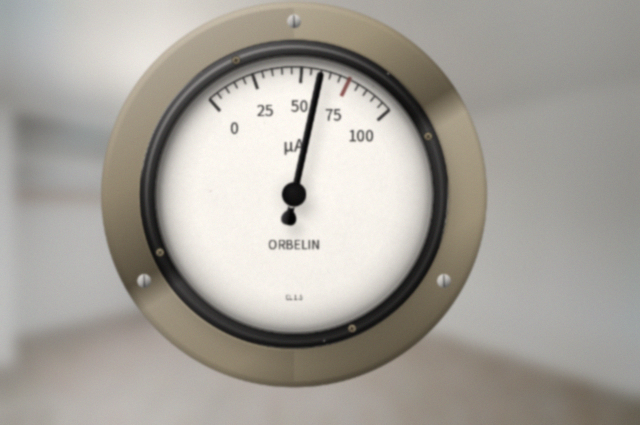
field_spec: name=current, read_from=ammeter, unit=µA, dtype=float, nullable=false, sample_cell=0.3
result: 60
